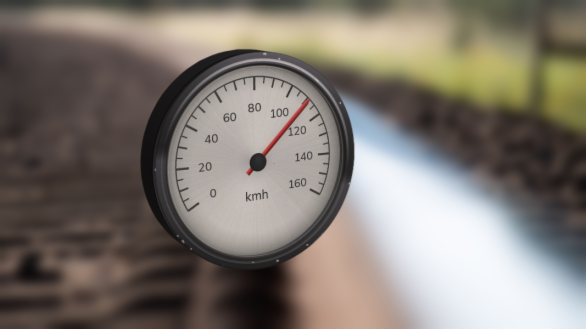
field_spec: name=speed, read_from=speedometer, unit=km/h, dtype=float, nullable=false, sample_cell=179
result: 110
